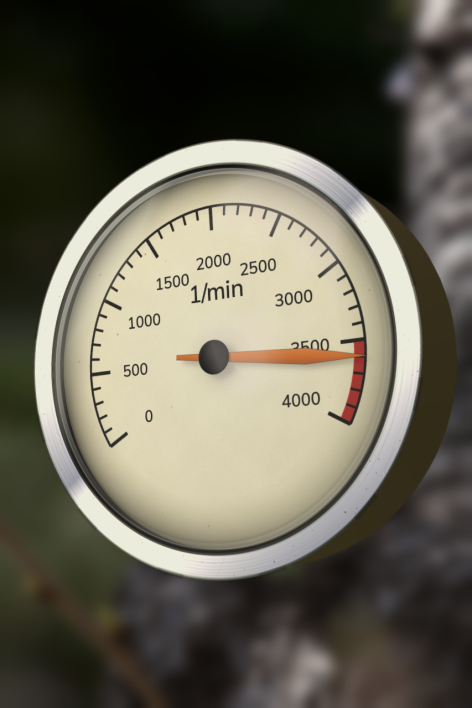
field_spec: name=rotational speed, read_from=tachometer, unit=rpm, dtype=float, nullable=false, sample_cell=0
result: 3600
